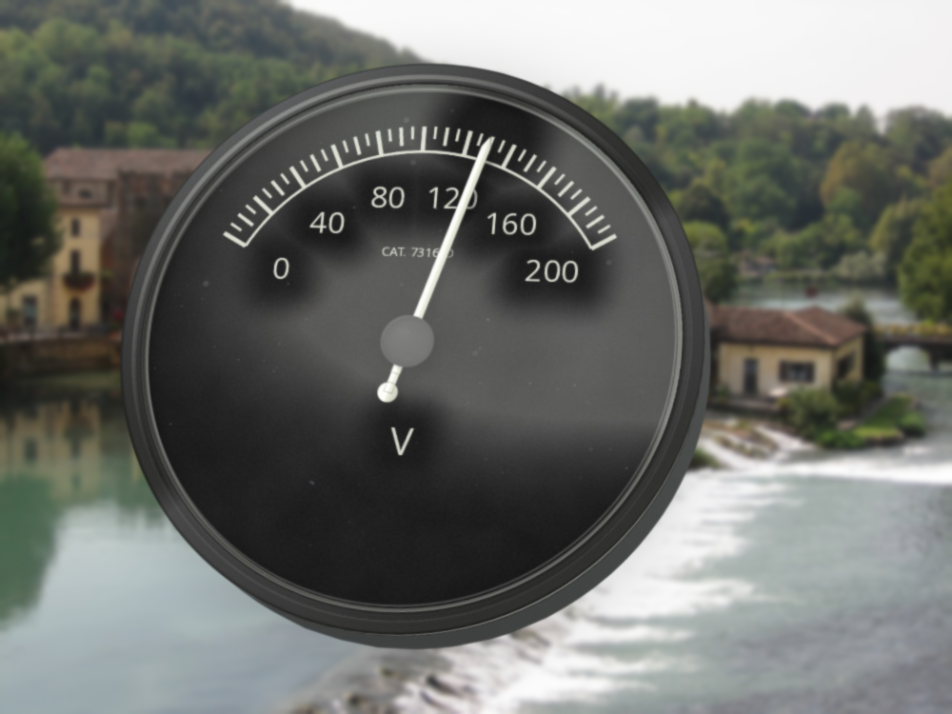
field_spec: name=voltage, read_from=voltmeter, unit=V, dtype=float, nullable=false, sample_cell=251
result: 130
